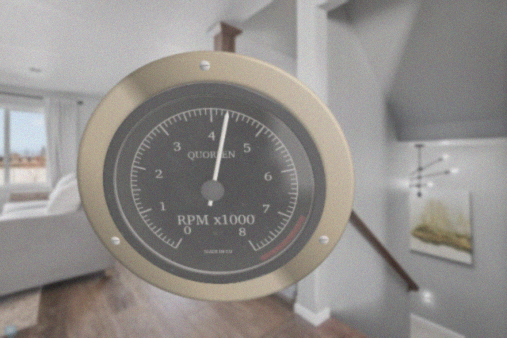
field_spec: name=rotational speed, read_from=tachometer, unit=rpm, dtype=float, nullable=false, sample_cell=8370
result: 4300
